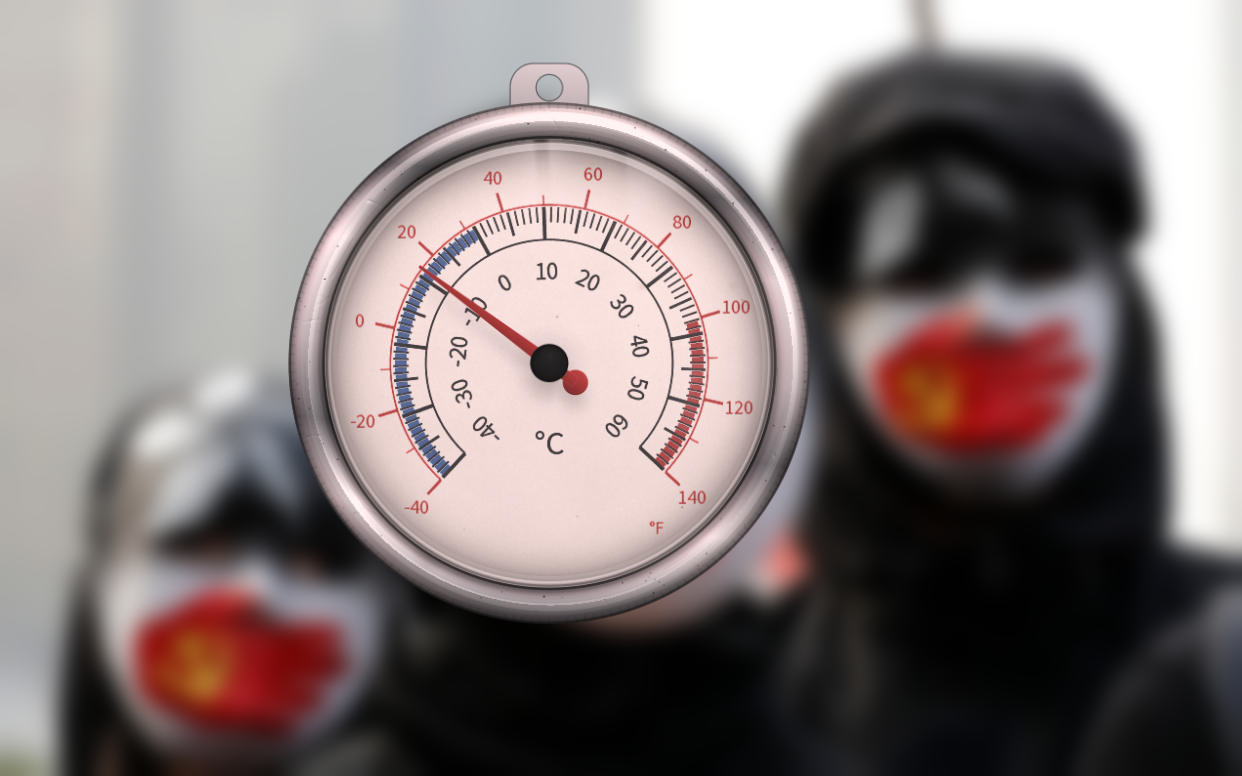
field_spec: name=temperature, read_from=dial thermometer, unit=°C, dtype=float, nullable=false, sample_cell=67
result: -9
